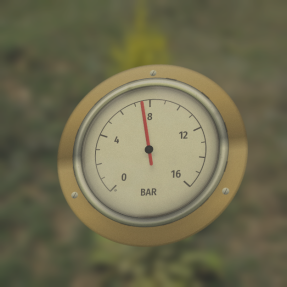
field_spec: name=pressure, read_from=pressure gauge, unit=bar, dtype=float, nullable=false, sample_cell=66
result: 7.5
